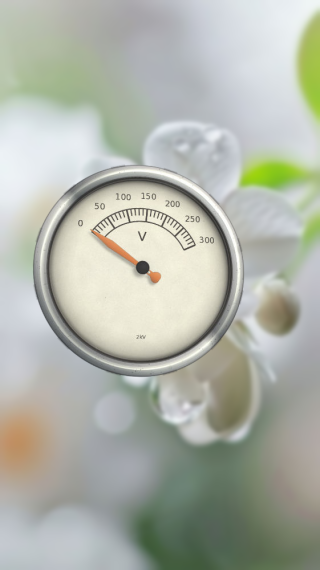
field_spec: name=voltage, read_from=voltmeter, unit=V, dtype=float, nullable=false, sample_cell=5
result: 0
